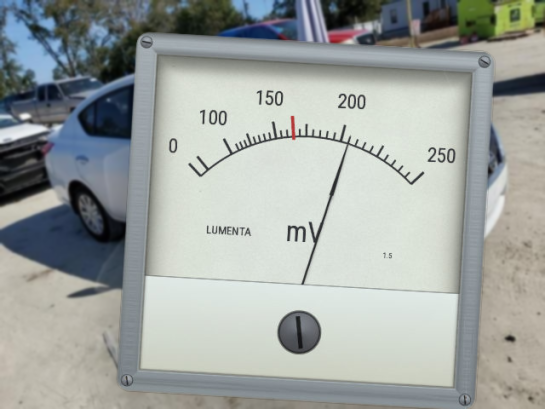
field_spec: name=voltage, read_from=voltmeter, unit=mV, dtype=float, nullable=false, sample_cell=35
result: 205
